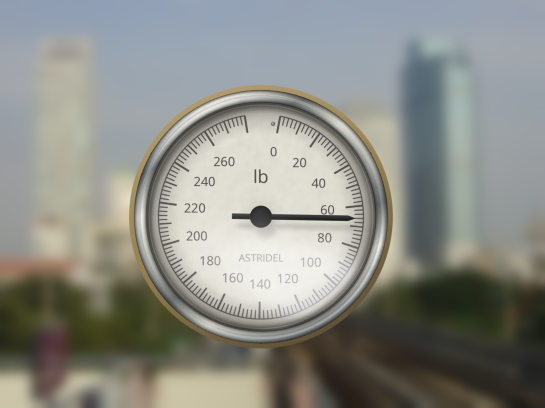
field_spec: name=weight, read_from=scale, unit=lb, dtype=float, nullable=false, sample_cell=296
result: 66
